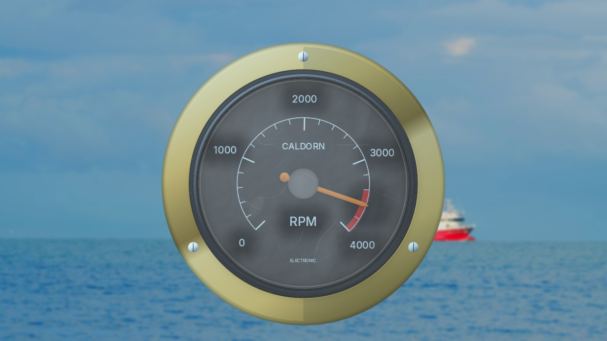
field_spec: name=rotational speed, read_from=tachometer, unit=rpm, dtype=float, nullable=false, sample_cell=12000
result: 3600
